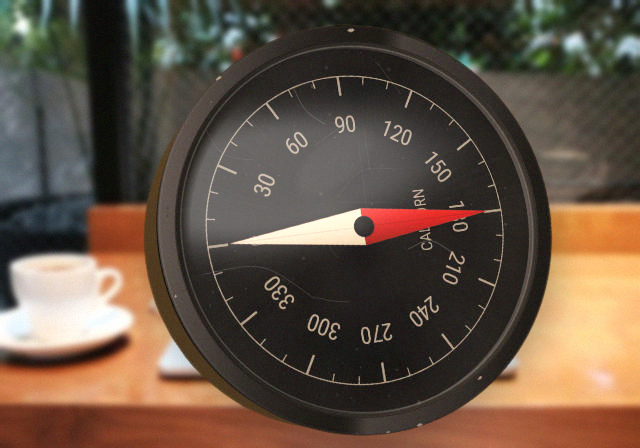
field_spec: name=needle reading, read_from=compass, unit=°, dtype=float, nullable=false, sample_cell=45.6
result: 180
